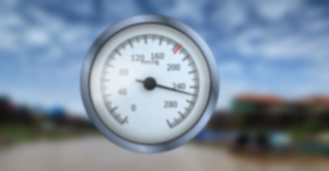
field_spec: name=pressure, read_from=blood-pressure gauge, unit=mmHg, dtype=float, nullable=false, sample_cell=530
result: 250
